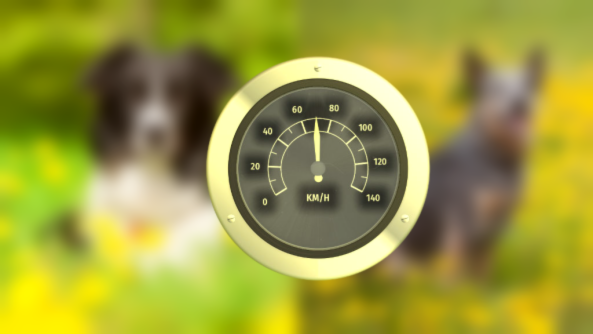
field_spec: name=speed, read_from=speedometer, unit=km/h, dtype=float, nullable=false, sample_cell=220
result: 70
